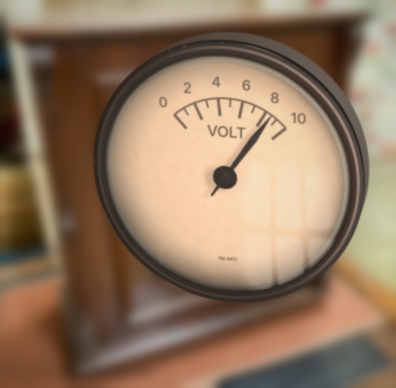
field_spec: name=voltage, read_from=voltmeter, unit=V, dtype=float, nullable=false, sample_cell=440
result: 8.5
